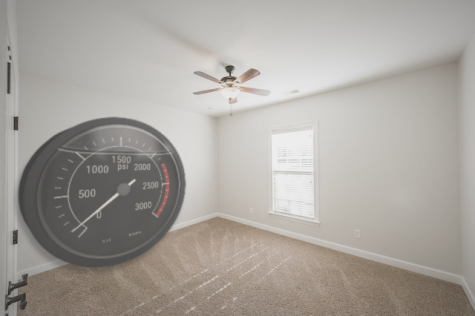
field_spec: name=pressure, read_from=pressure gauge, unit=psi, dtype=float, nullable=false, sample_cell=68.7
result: 100
